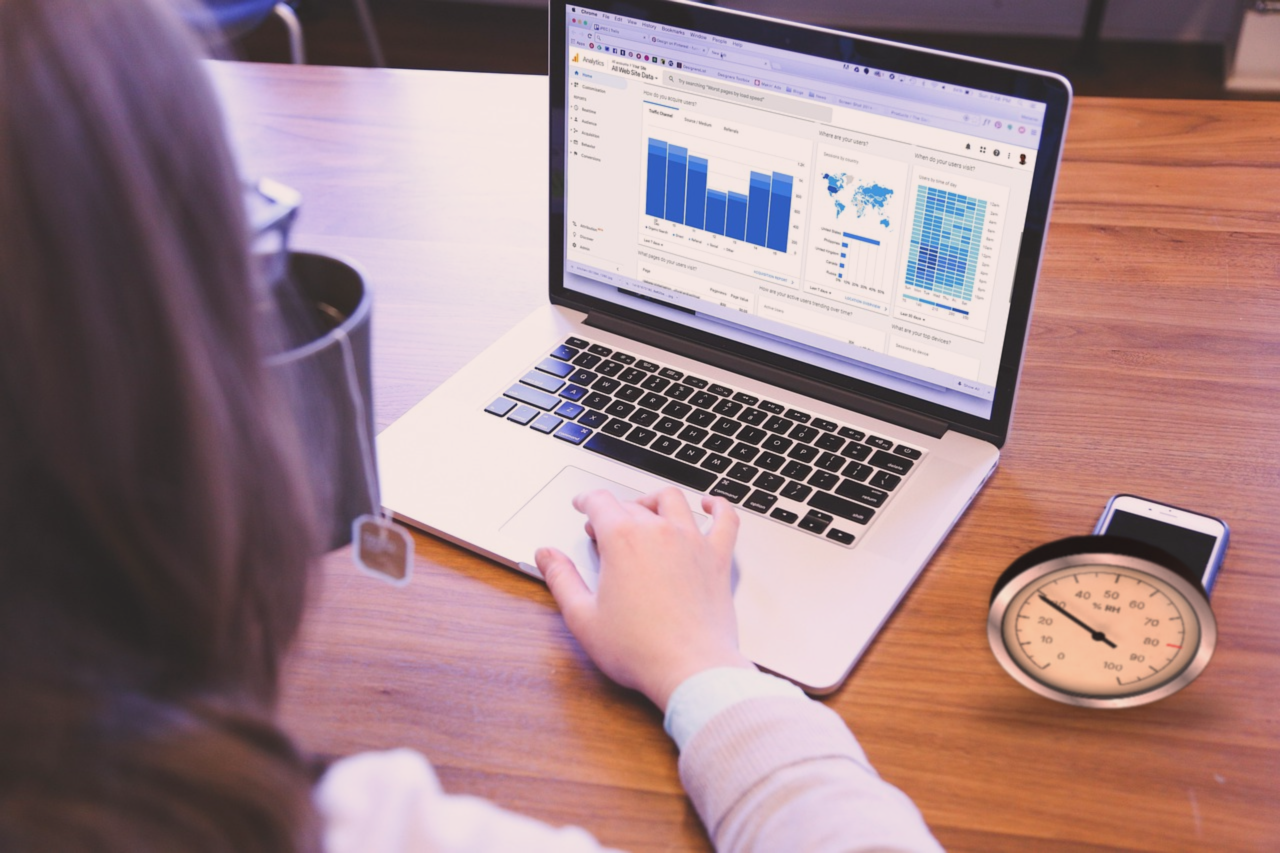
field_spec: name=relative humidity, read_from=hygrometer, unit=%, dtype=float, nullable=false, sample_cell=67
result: 30
